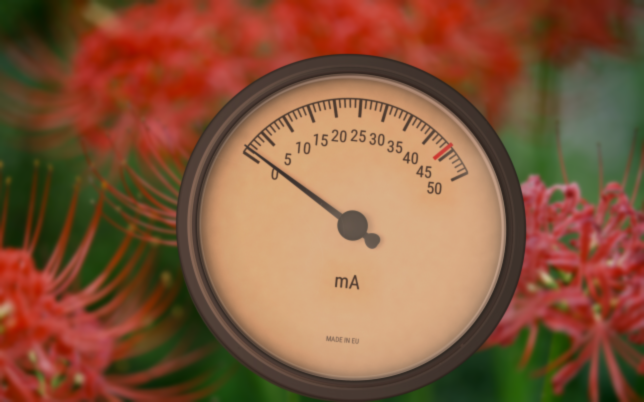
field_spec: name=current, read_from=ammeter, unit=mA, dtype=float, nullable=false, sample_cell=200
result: 1
